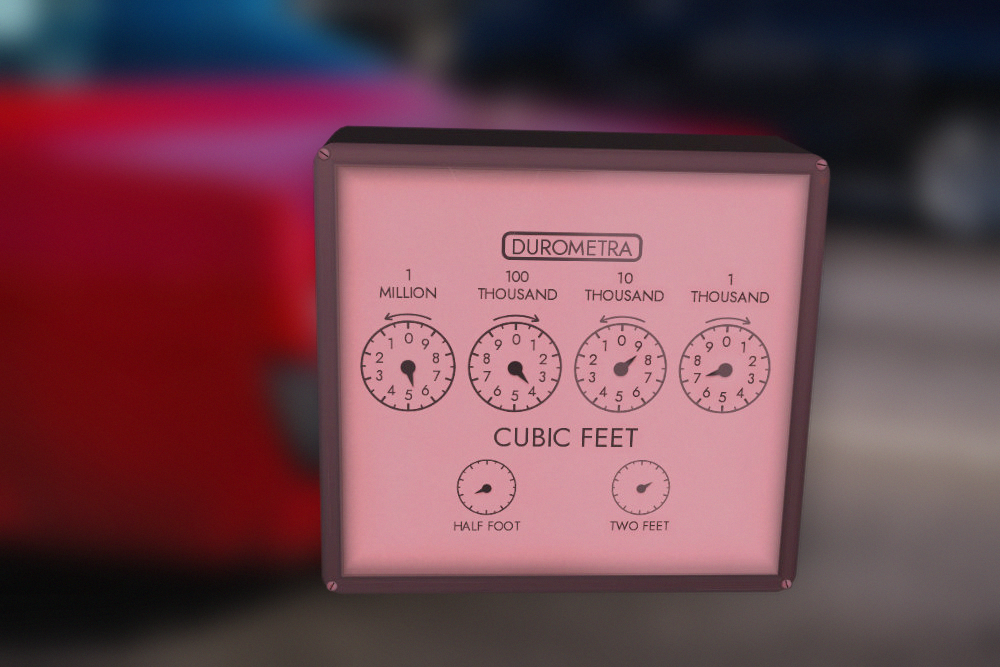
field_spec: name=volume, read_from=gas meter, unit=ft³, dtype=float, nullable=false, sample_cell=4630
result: 538700
